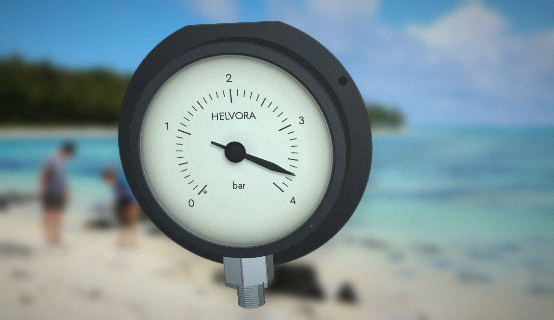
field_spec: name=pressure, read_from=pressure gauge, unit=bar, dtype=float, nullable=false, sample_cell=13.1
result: 3.7
